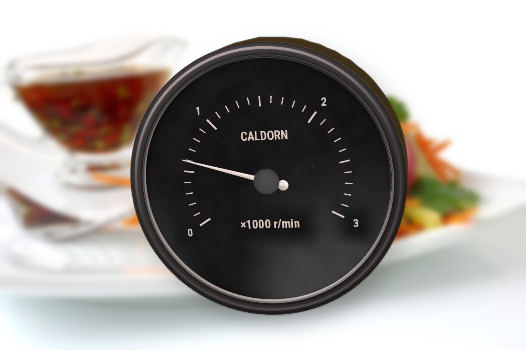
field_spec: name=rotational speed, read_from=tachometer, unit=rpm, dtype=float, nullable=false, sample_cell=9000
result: 600
